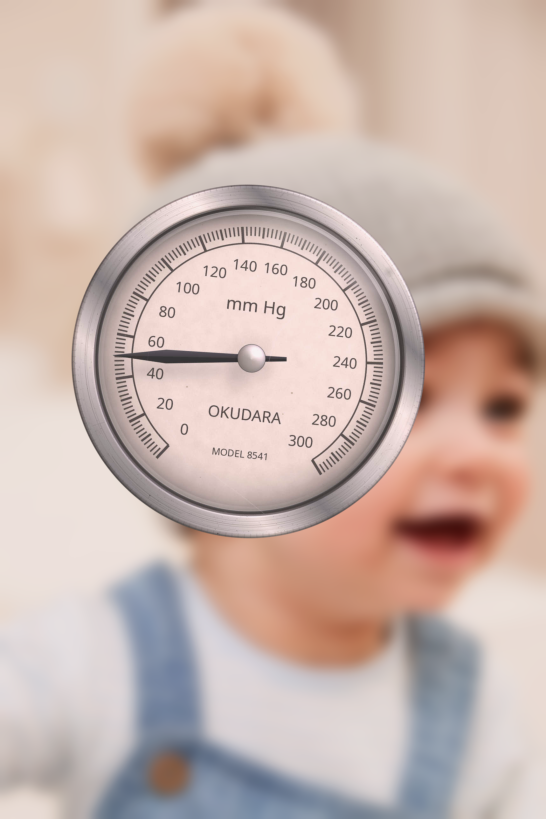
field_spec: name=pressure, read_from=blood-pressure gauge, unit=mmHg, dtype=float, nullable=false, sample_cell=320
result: 50
